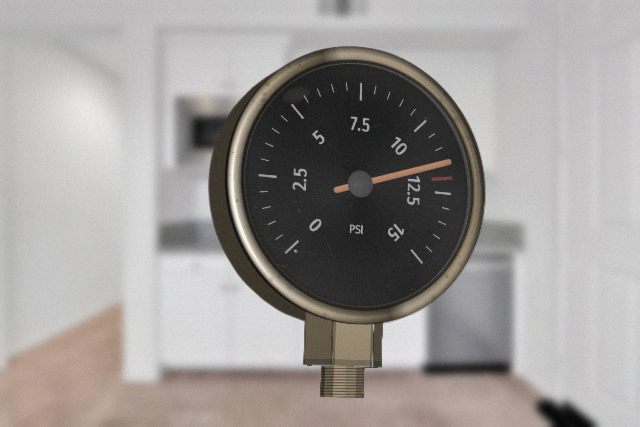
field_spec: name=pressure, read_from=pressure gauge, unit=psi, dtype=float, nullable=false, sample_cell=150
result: 11.5
